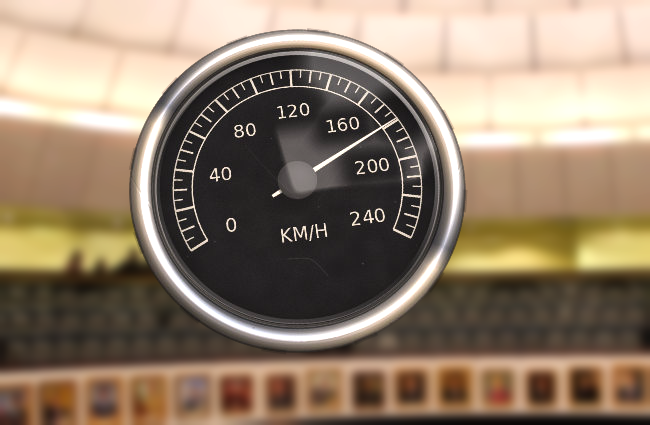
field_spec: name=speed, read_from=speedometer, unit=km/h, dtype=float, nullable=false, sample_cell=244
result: 180
